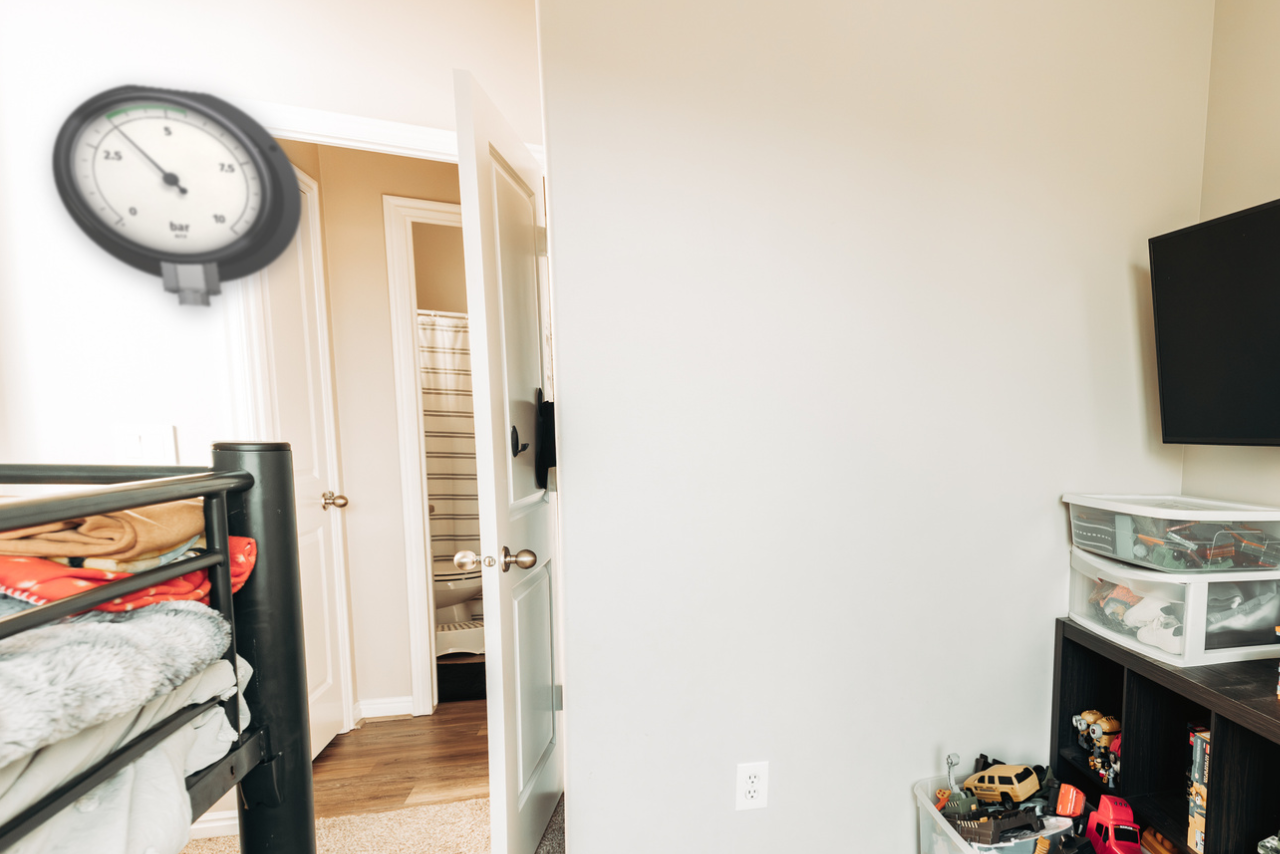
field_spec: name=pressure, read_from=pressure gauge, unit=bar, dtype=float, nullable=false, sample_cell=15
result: 3.5
